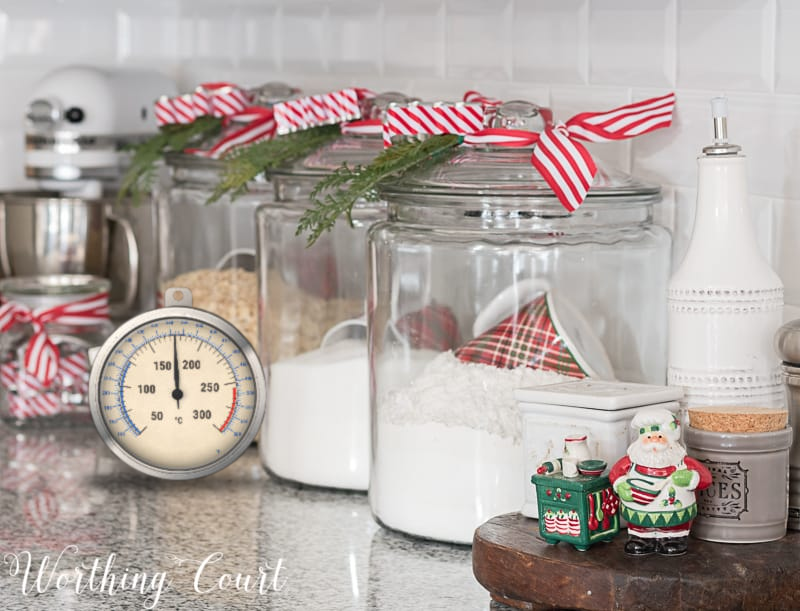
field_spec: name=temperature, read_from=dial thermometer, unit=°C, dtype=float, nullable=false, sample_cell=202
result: 175
